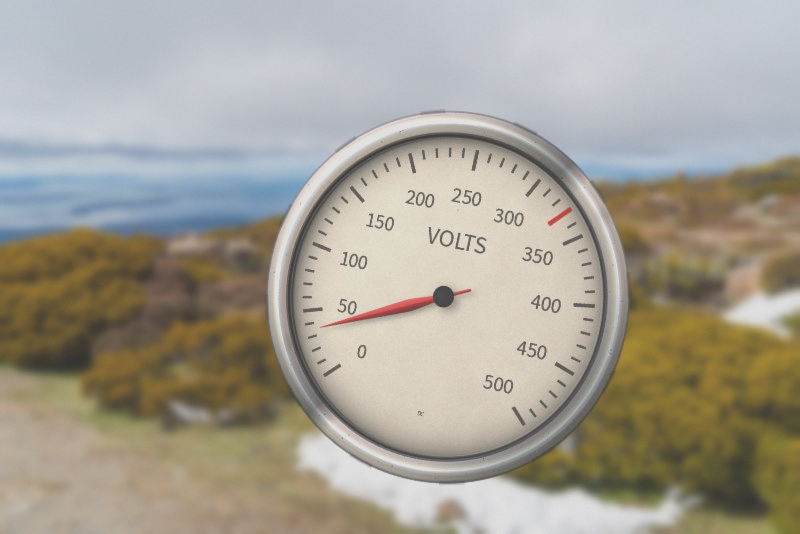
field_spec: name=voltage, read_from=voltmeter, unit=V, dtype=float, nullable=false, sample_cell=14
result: 35
